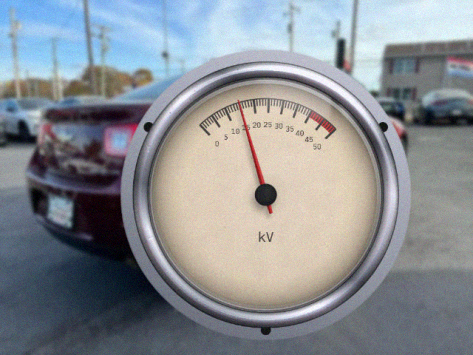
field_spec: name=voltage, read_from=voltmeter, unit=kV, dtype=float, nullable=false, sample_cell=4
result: 15
